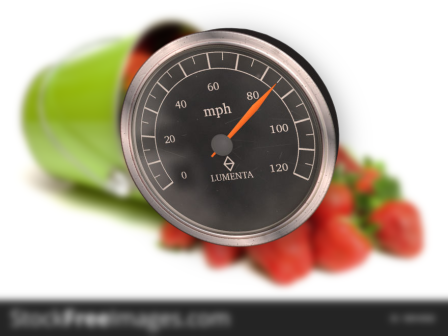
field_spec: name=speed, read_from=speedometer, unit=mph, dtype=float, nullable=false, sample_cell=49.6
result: 85
